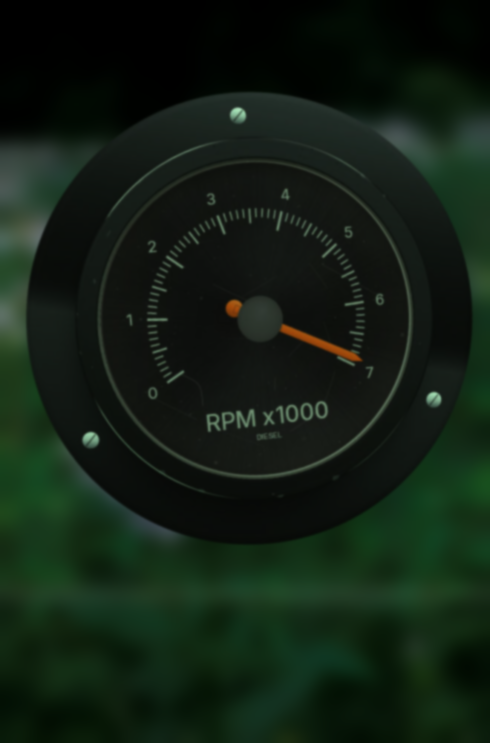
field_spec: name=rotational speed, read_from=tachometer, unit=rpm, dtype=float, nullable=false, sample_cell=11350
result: 6900
